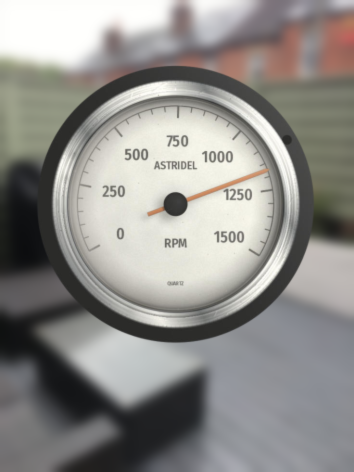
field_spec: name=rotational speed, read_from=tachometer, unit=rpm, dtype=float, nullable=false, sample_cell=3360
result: 1175
